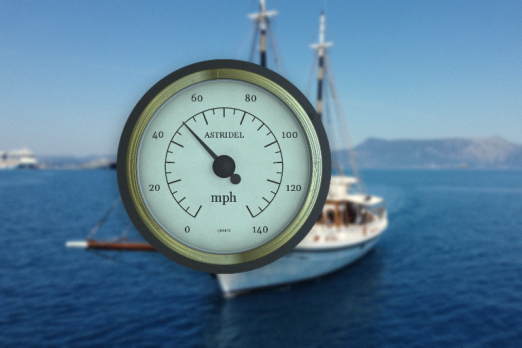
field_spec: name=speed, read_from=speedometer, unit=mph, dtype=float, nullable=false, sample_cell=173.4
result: 50
